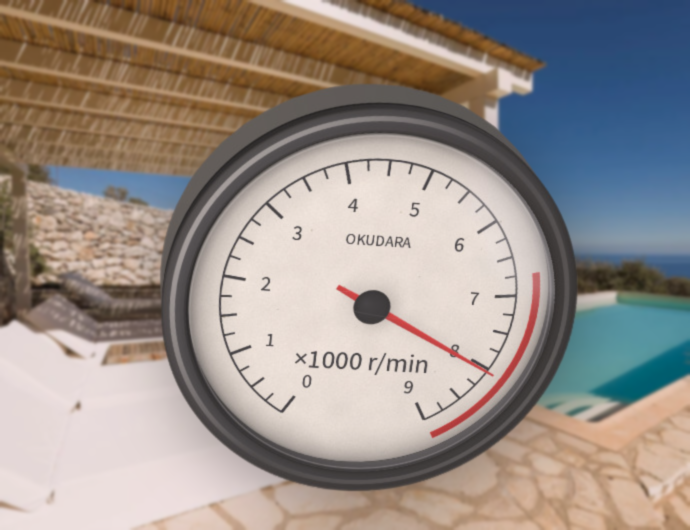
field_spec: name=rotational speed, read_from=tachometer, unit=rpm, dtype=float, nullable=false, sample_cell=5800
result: 8000
